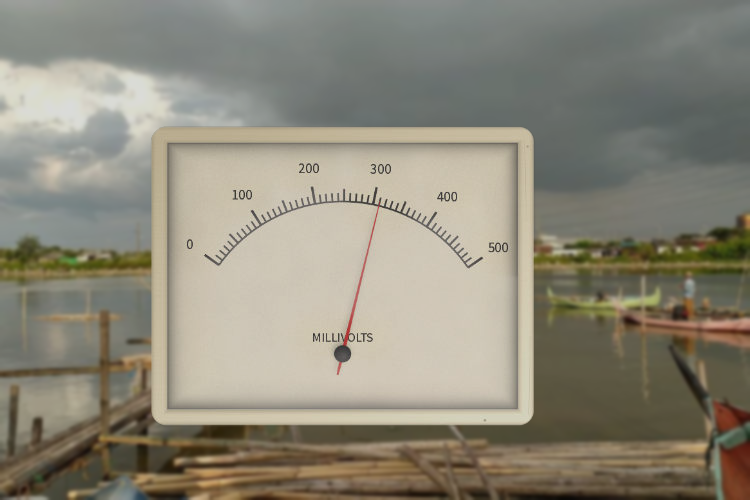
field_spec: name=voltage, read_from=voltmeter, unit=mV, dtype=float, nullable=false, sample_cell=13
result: 310
